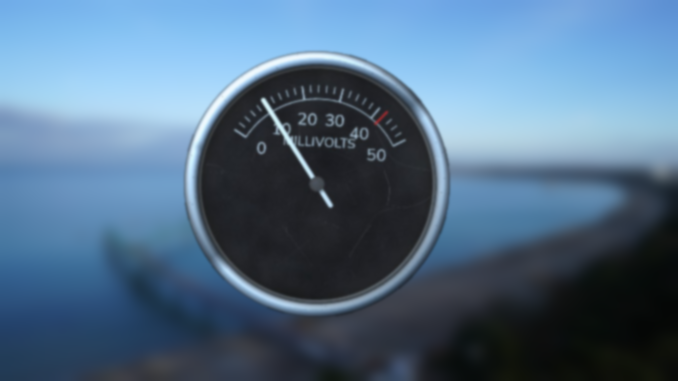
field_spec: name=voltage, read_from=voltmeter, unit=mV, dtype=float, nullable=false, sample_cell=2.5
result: 10
